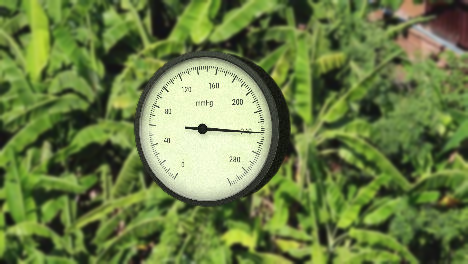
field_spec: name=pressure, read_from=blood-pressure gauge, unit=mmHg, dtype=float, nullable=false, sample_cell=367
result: 240
